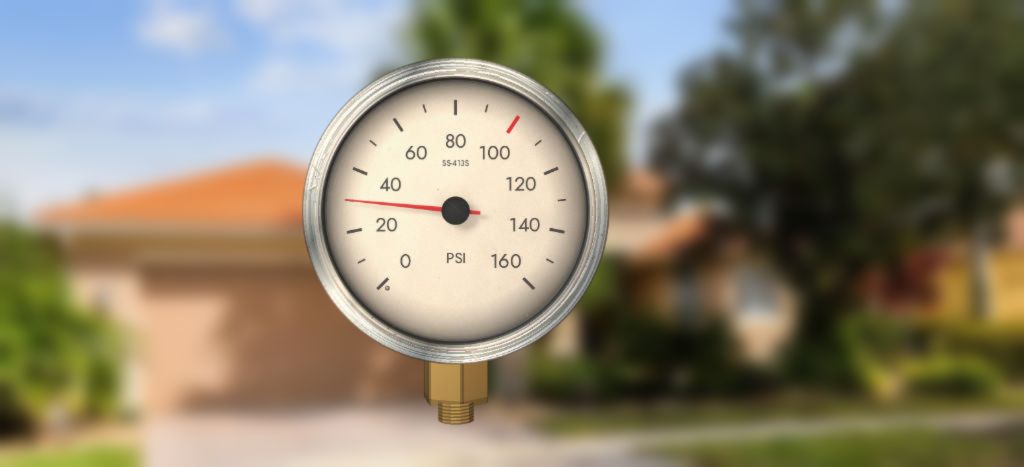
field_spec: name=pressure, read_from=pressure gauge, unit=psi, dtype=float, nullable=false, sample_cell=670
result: 30
